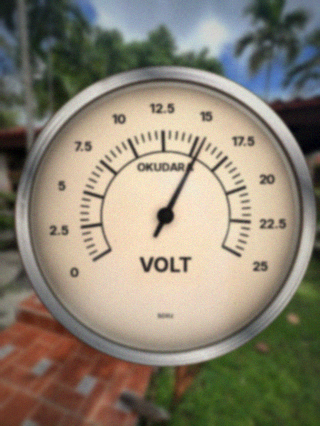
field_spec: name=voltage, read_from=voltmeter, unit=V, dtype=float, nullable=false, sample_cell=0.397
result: 15.5
